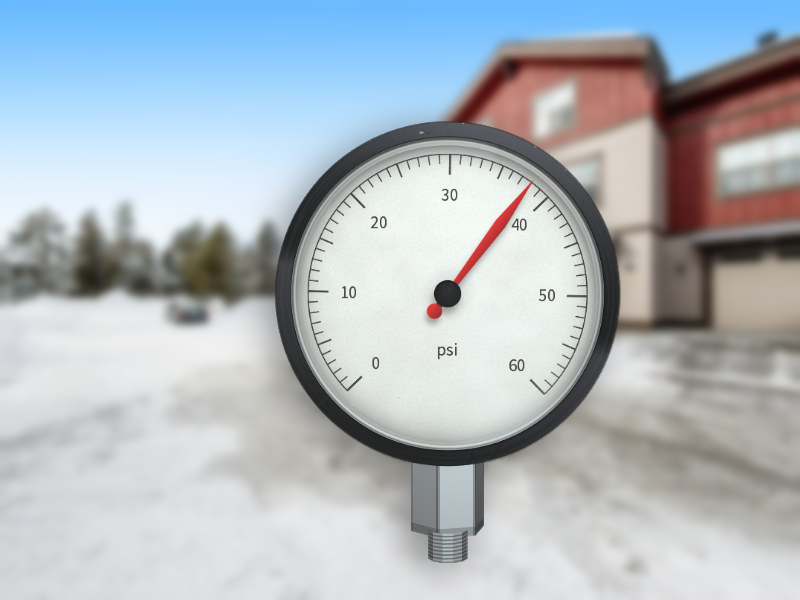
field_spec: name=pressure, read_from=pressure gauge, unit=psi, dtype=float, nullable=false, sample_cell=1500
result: 38
